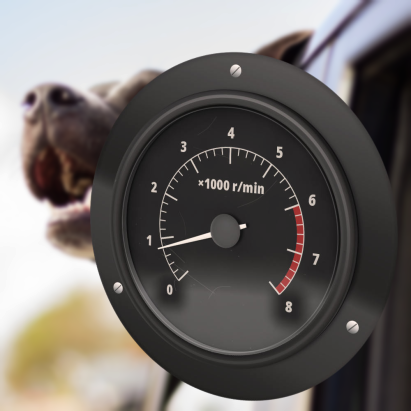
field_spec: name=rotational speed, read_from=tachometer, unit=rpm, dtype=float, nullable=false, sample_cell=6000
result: 800
